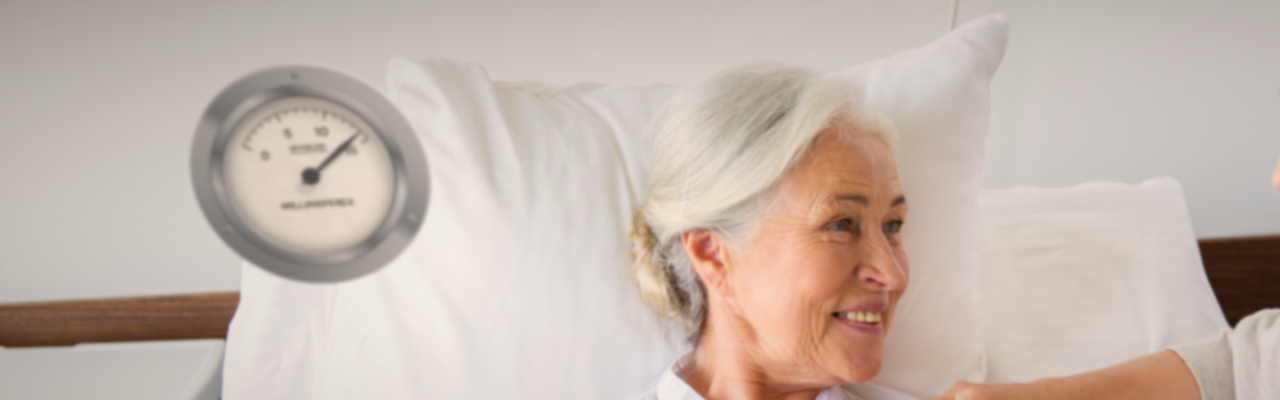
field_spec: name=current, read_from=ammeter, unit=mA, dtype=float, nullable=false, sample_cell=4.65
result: 14
